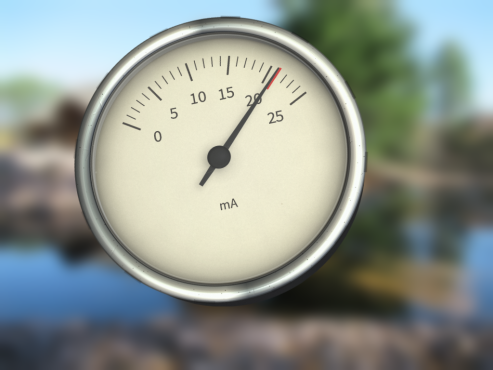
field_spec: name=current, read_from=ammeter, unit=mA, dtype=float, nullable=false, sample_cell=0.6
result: 21
